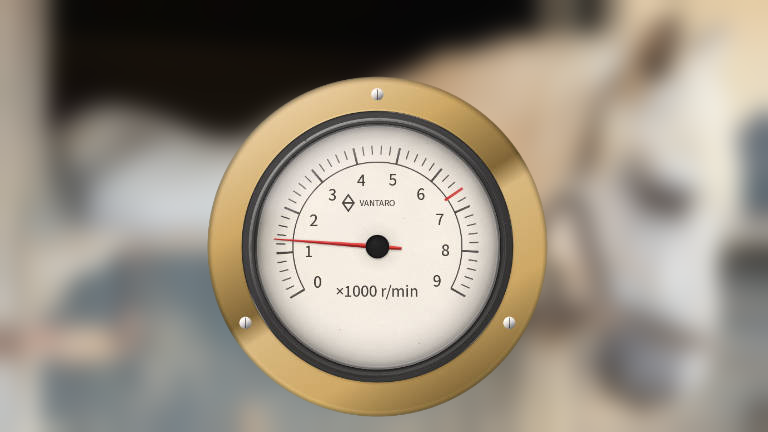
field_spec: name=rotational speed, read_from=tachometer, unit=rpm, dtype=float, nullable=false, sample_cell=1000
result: 1300
